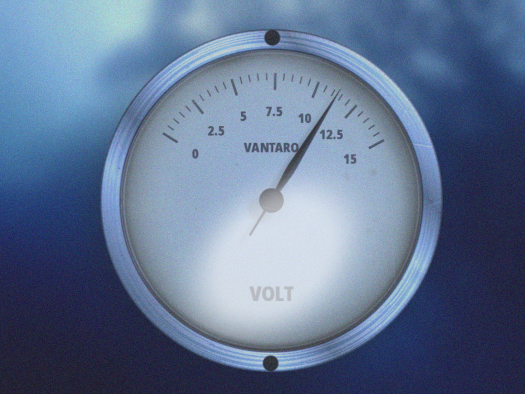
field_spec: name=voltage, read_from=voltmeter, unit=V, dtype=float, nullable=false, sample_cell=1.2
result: 11.25
